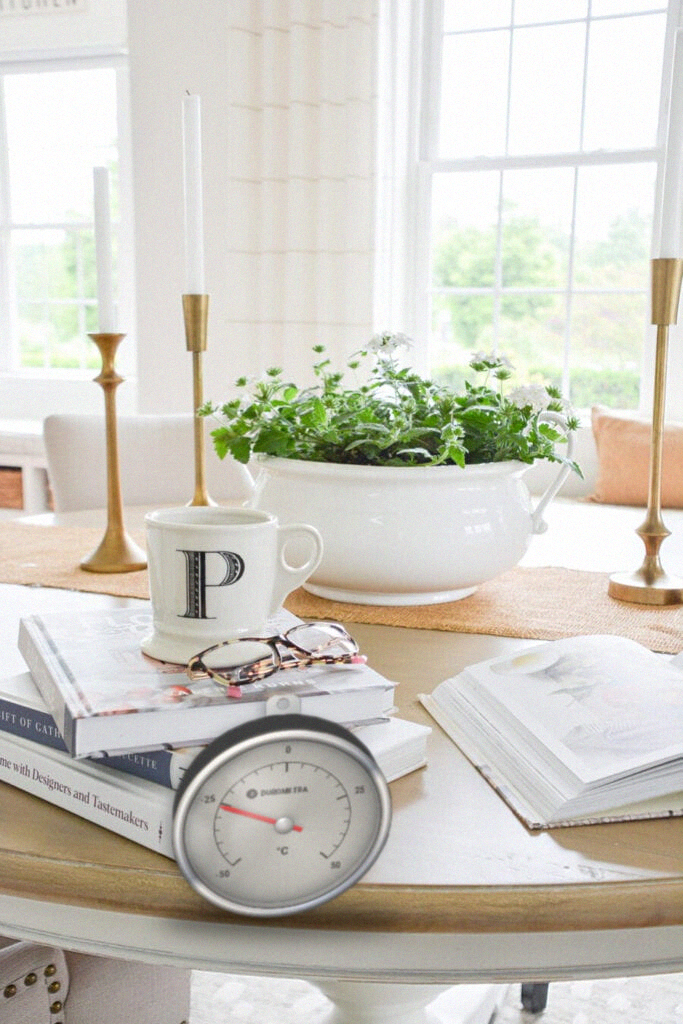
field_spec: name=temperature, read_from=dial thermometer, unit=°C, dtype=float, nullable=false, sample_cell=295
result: -25
